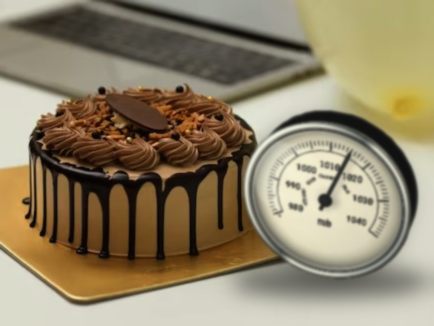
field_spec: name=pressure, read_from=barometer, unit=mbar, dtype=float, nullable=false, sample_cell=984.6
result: 1015
